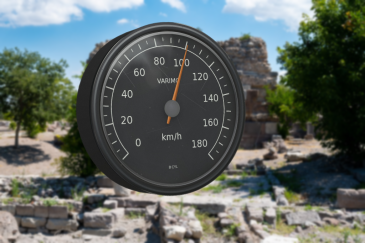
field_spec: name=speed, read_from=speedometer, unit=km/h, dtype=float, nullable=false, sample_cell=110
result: 100
